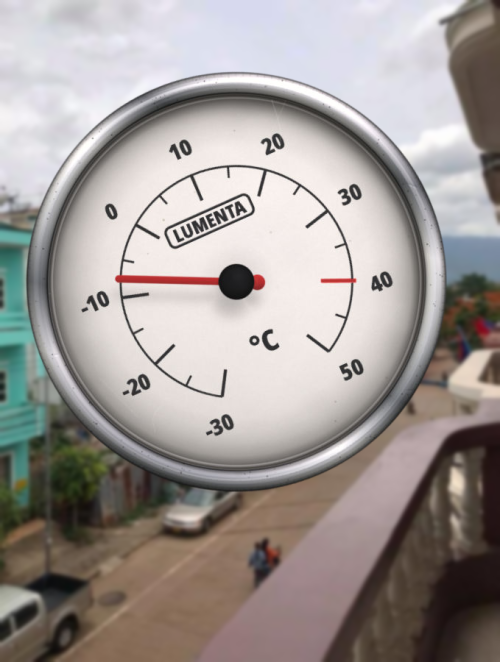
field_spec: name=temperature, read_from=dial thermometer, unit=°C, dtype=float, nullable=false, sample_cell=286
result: -7.5
